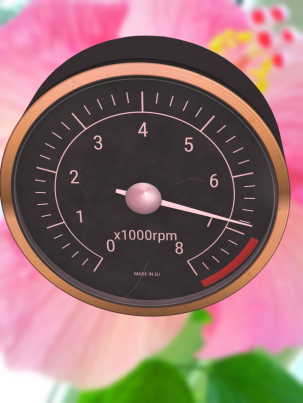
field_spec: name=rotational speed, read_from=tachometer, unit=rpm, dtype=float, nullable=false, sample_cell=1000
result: 6800
